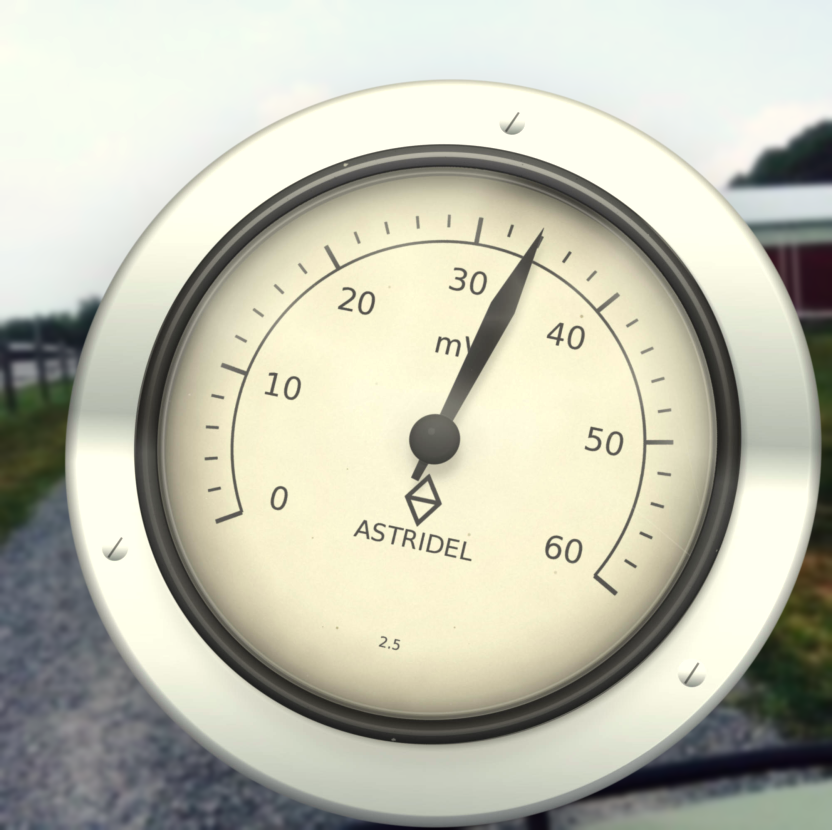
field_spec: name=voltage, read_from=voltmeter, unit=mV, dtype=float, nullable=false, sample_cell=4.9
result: 34
